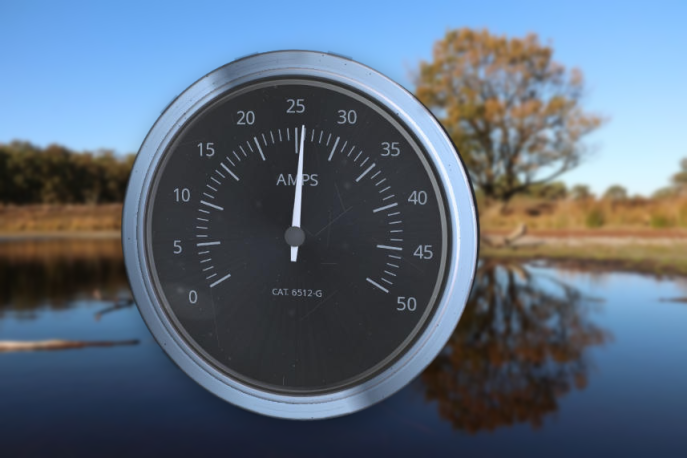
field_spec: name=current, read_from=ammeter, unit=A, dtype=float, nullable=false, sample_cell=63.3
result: 26
